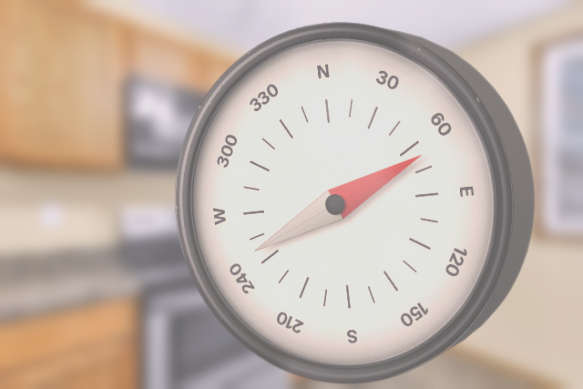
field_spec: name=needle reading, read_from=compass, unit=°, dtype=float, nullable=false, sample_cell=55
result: 67.5
